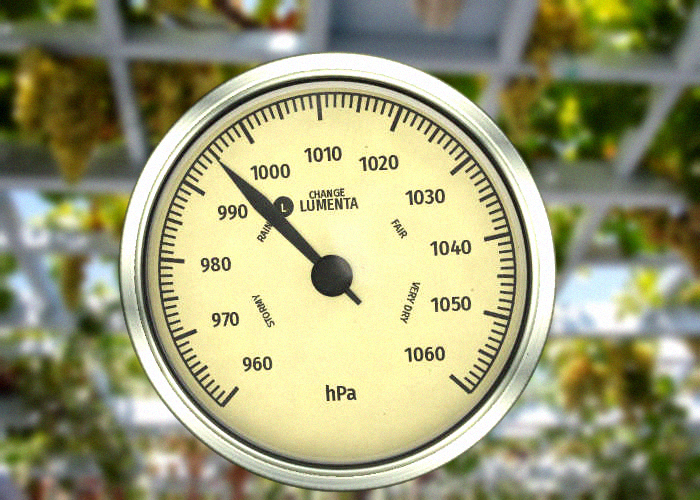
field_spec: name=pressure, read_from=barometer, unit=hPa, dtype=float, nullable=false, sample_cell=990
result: 995
